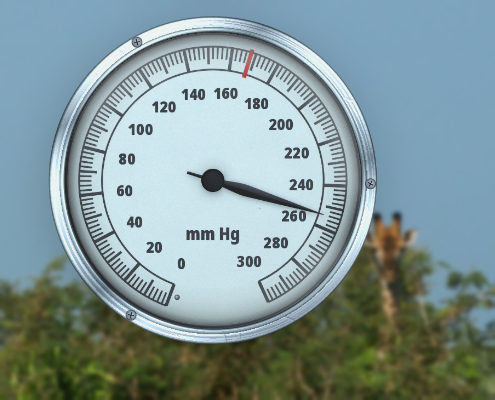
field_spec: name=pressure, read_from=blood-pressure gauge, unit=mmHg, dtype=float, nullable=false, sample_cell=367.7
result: 254
